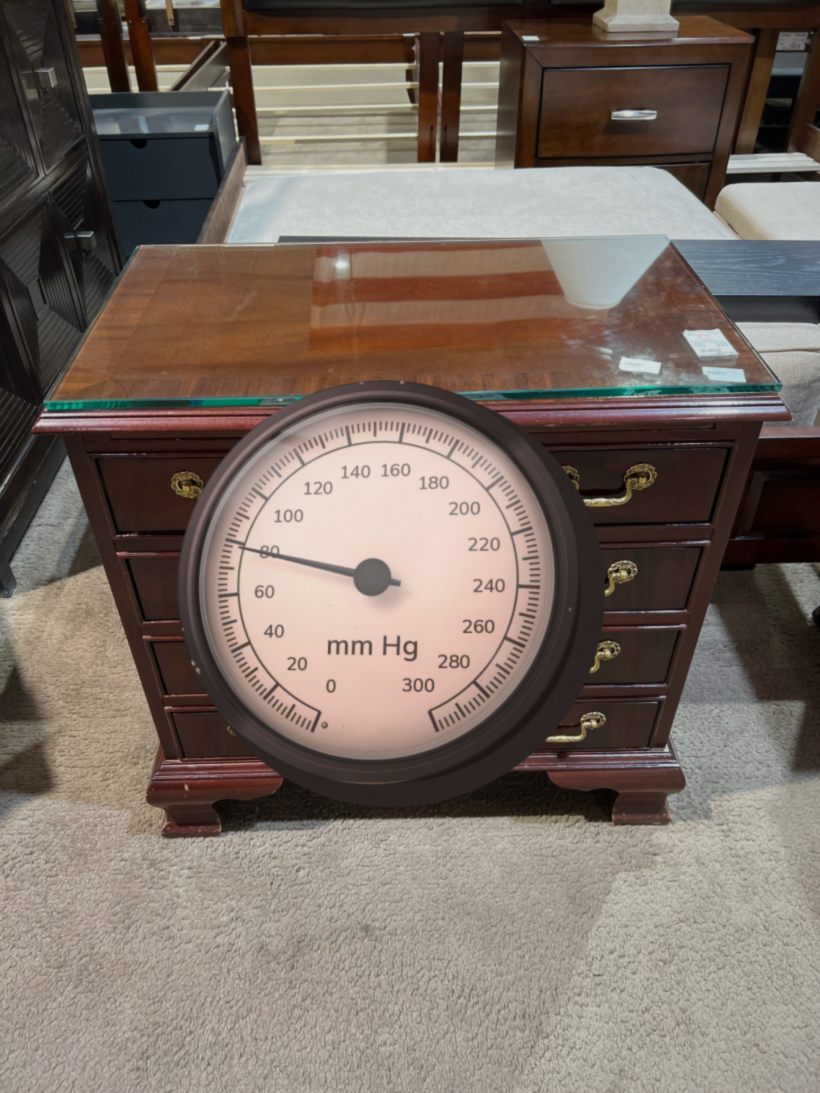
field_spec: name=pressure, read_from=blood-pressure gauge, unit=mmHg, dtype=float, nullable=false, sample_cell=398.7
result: 78
